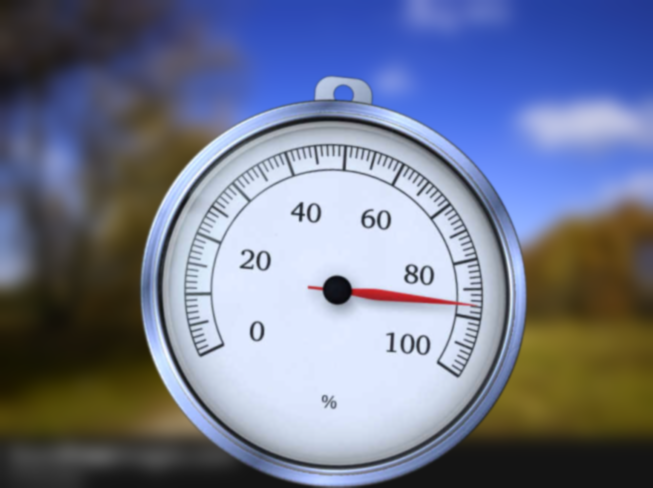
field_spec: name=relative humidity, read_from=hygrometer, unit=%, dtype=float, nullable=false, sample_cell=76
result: 88
